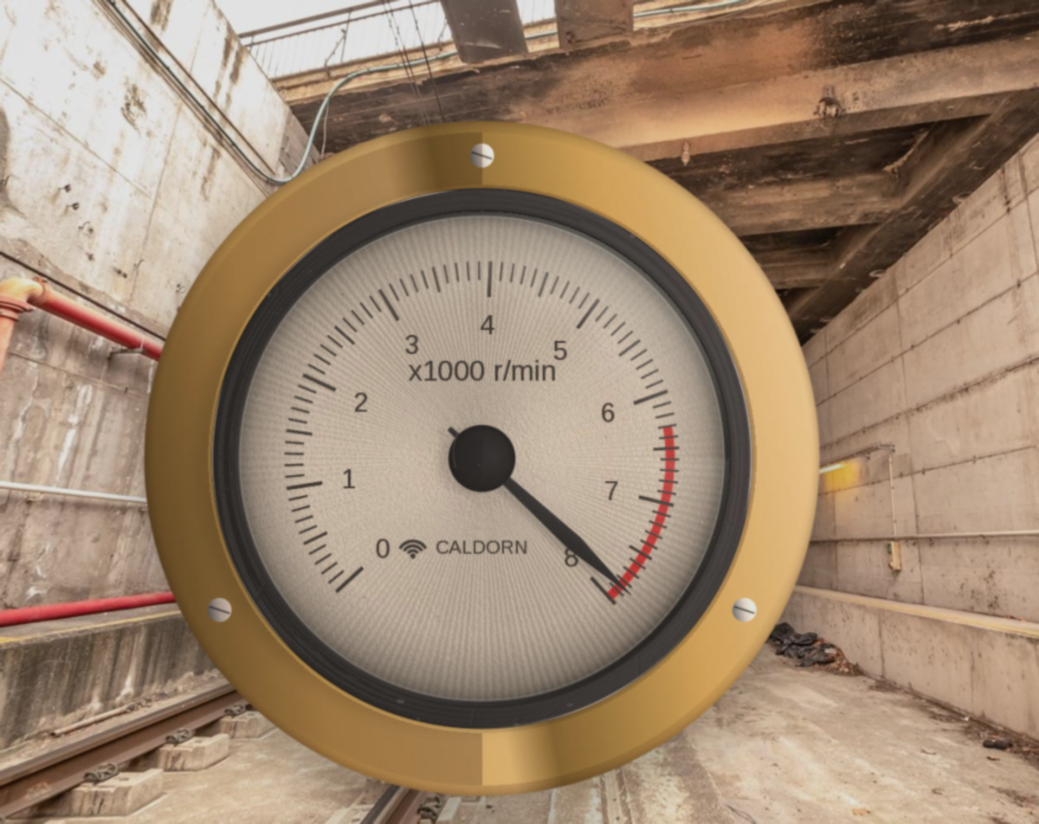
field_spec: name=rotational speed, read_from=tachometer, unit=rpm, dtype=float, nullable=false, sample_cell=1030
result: 7850
